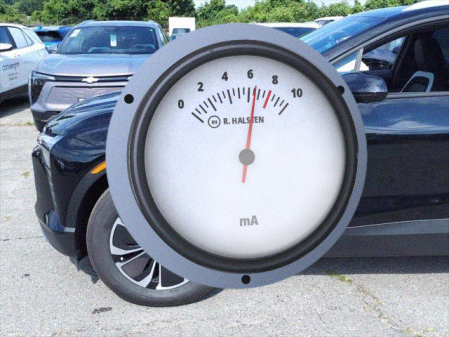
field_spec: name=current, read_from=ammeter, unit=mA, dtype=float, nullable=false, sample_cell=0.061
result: 6.5
